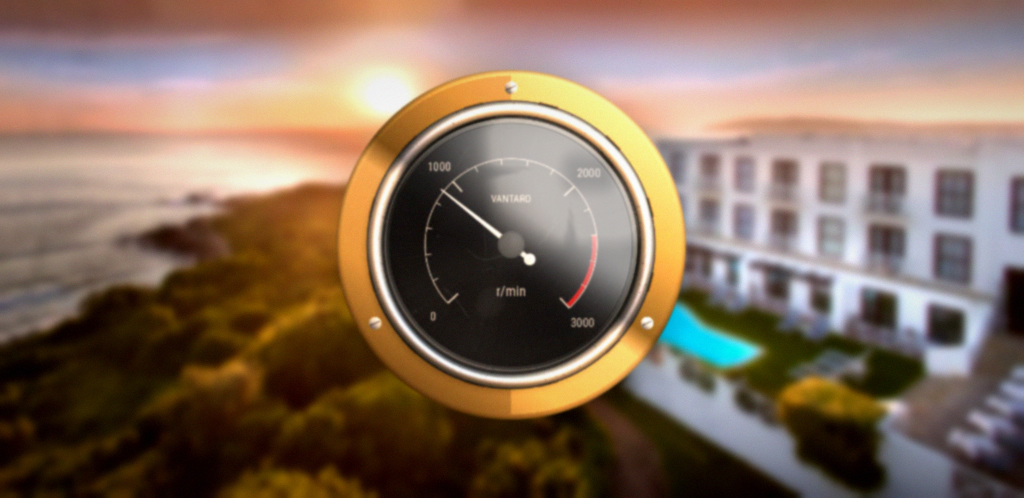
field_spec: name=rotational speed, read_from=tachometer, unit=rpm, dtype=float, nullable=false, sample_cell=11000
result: 900
